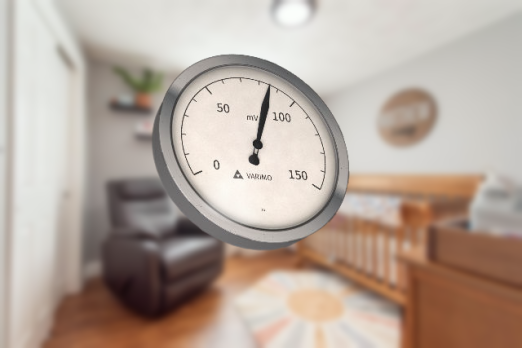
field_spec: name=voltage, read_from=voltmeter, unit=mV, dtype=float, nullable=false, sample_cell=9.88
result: 85
